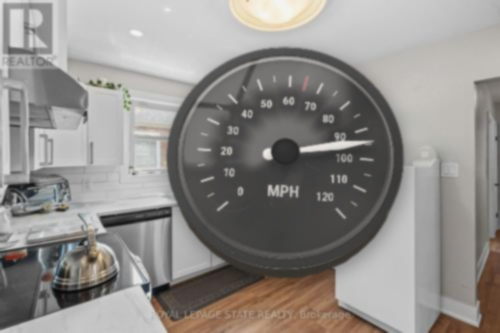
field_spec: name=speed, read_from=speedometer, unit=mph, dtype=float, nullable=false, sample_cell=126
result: 95
